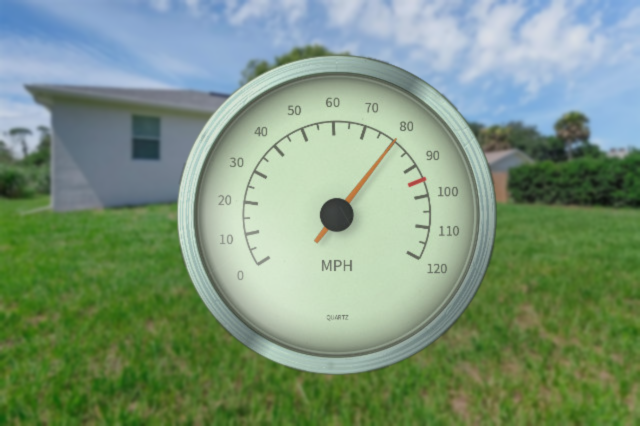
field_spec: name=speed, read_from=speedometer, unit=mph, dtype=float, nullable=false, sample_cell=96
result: 80
